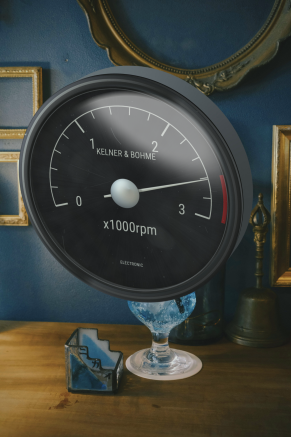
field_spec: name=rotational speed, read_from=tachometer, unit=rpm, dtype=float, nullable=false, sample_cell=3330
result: 2600
